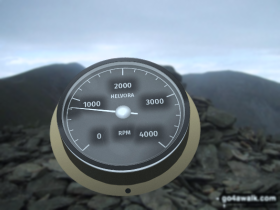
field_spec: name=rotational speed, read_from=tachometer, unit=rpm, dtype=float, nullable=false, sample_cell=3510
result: 800
